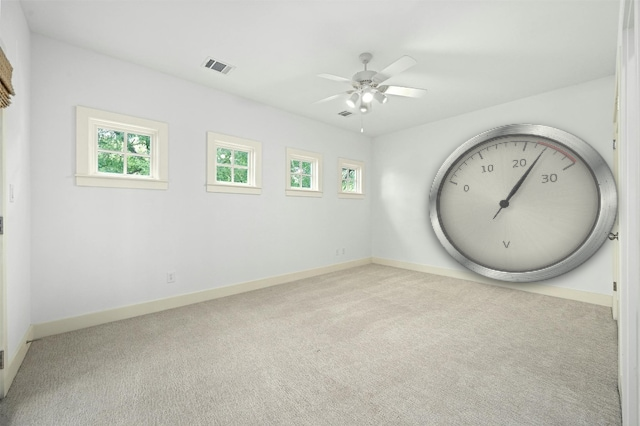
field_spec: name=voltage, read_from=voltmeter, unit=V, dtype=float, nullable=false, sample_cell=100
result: 24
